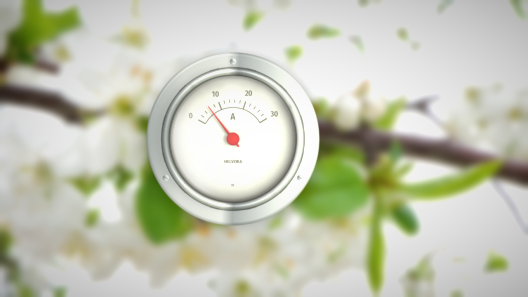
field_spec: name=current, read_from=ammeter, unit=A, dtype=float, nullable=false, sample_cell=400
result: 6
